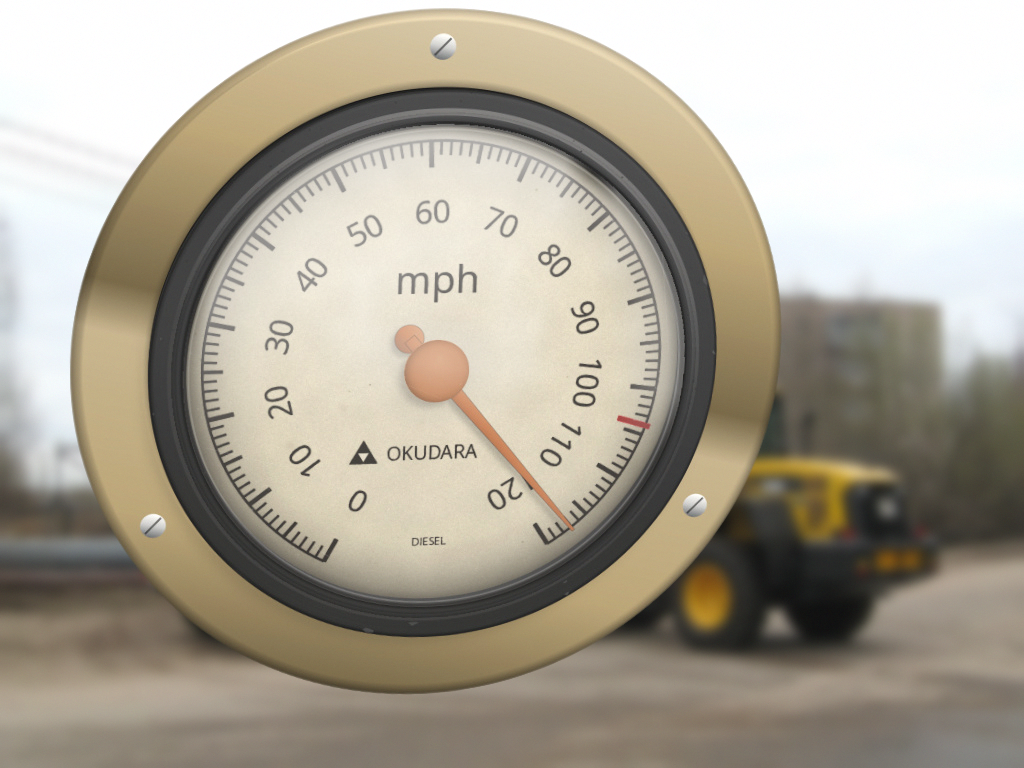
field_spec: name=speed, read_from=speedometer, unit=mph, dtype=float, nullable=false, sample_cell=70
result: 117
